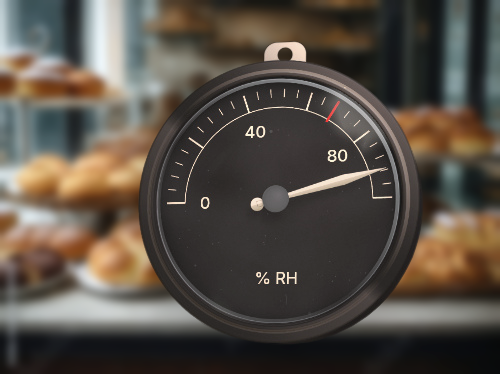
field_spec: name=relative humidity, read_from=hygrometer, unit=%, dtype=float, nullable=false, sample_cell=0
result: 92
